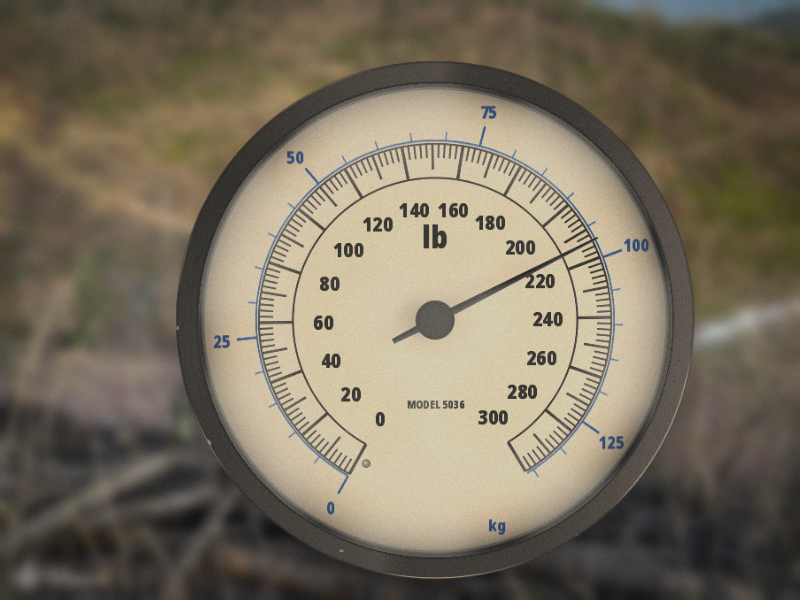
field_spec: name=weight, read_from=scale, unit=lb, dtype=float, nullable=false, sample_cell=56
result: 214
